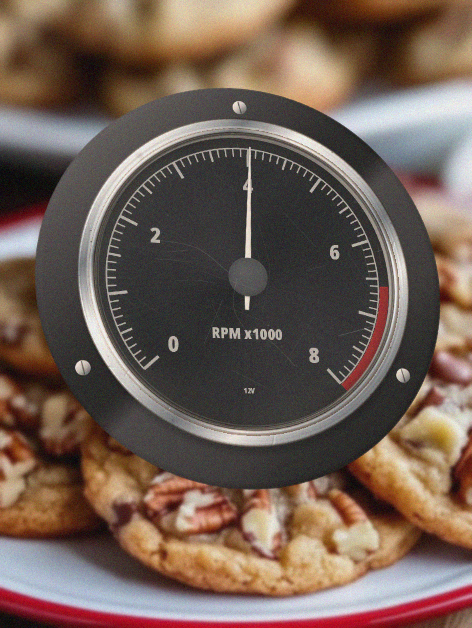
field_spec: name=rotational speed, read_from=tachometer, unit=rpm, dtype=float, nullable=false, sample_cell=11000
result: 4000
